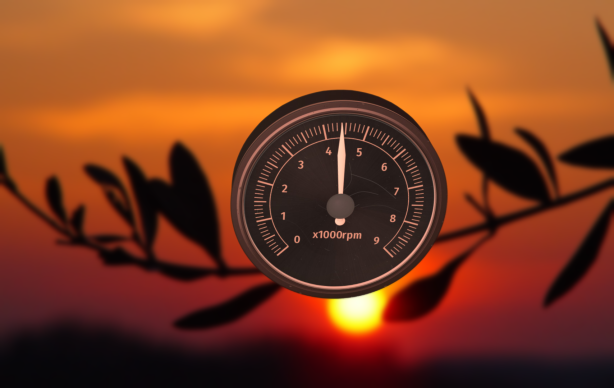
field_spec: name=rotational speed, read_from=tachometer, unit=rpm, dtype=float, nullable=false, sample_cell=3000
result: 4400
